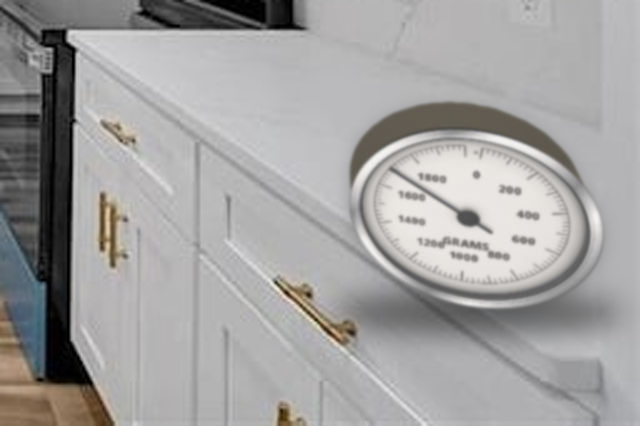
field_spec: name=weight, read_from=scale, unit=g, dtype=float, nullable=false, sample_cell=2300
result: 1700
